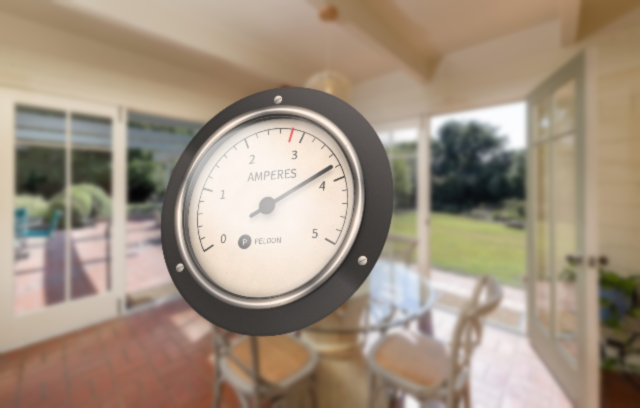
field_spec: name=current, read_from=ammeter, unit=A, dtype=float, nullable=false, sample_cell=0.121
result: 3.8
